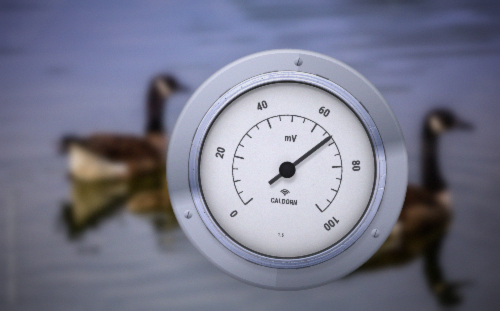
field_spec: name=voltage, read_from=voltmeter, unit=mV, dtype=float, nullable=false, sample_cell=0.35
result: 67.5
